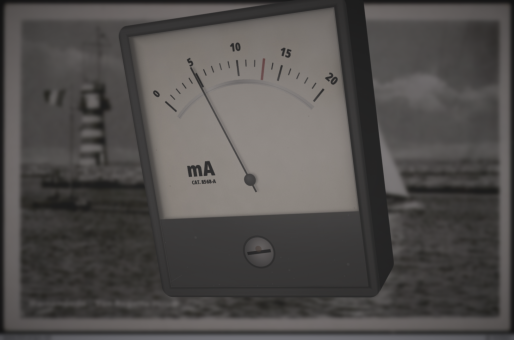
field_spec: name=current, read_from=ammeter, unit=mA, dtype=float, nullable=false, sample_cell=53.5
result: 5
